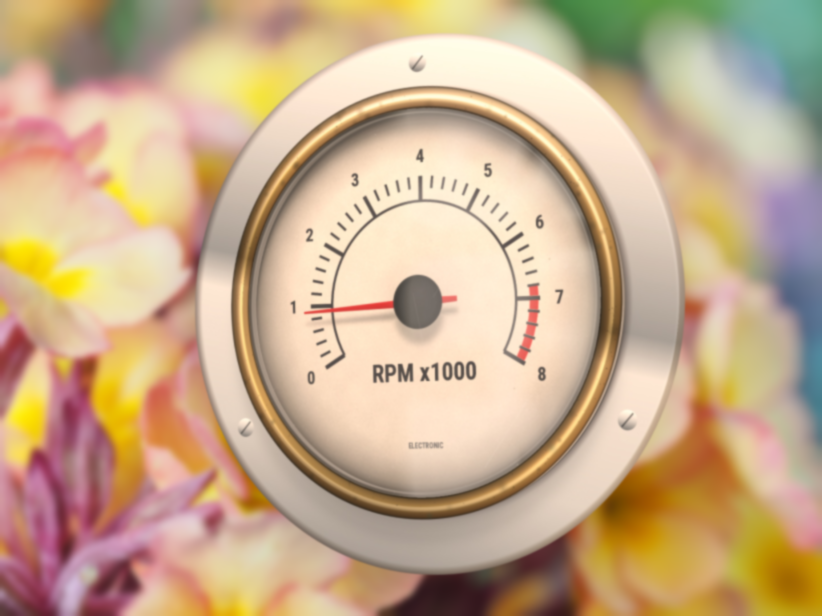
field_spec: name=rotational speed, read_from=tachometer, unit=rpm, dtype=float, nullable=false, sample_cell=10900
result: 900
